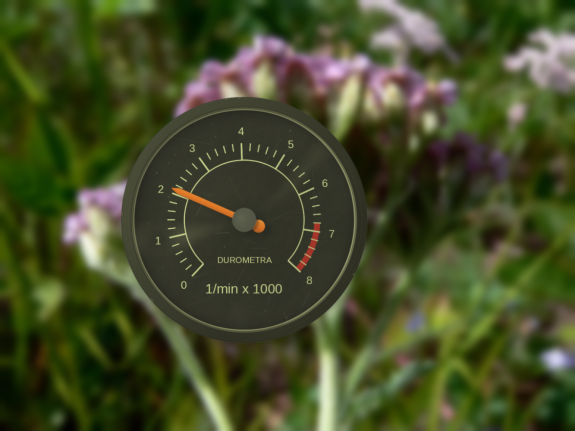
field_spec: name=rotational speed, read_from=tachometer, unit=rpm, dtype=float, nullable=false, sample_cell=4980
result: 2100
